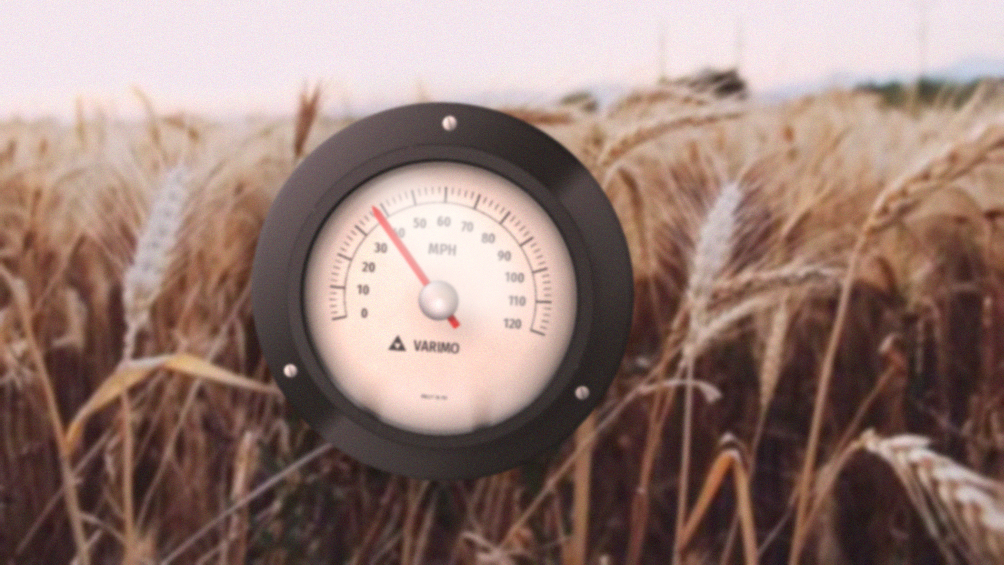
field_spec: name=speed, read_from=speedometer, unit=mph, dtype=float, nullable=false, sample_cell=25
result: 38
